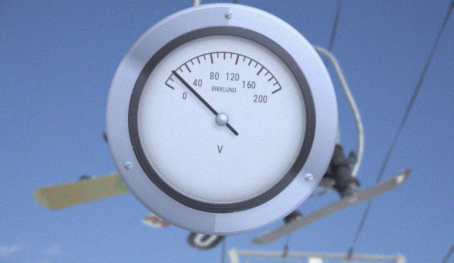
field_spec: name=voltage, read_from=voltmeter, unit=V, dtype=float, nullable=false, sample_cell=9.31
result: 20
